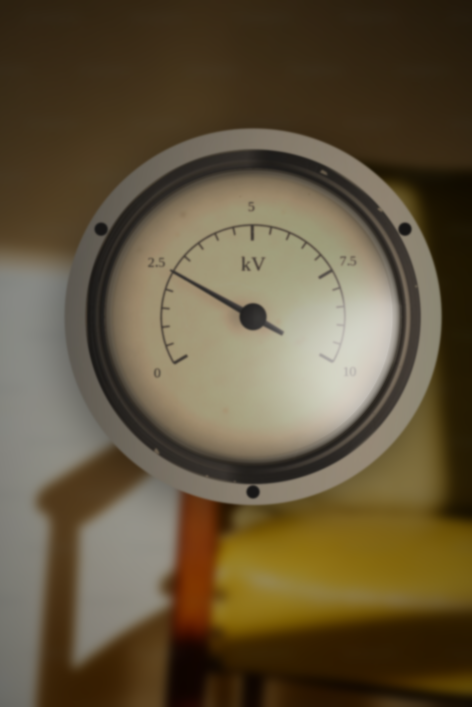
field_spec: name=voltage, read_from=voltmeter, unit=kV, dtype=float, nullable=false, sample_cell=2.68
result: 2.5
